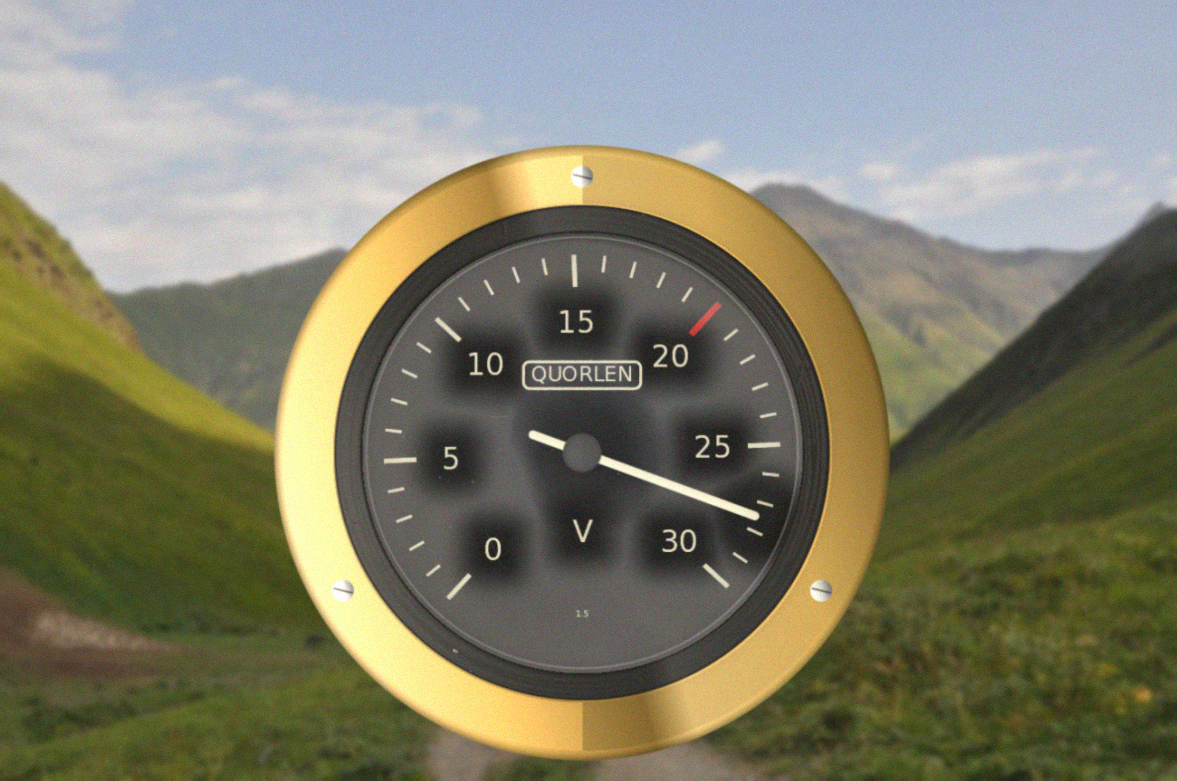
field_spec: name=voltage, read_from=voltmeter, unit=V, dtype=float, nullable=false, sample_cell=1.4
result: 27.5
